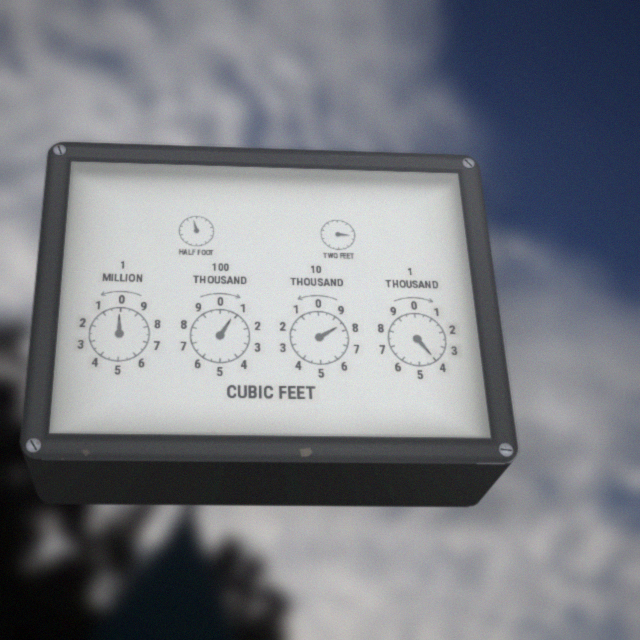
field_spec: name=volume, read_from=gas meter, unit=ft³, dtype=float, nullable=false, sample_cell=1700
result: 8400
